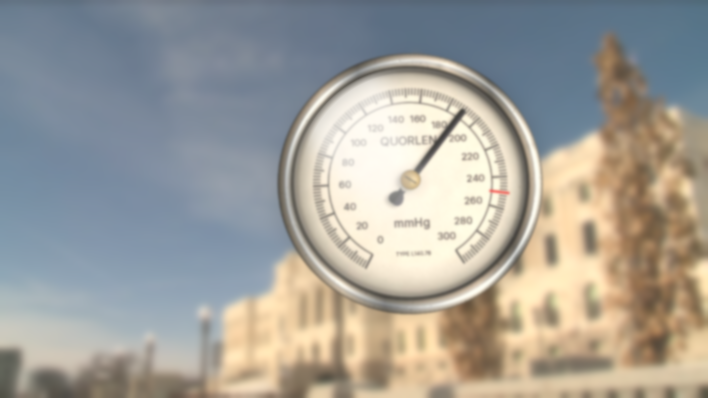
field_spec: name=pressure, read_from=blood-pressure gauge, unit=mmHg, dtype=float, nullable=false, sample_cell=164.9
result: 190
